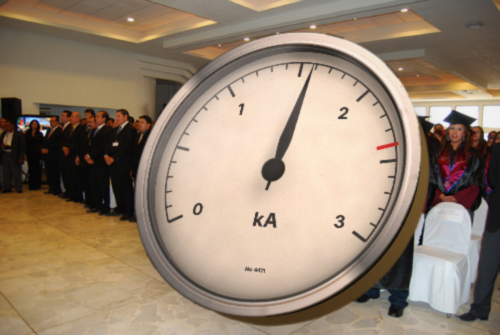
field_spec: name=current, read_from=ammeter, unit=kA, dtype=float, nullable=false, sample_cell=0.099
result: 1.6
